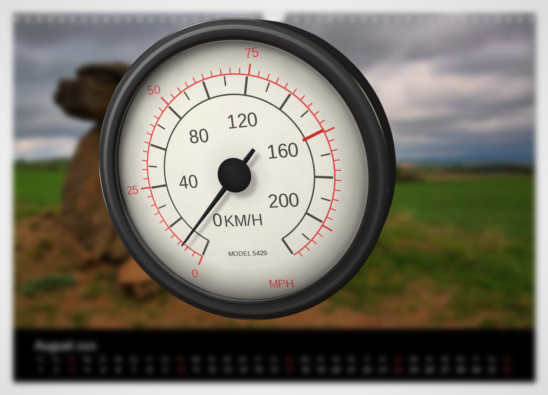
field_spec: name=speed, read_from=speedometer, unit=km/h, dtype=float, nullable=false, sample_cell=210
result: 10
